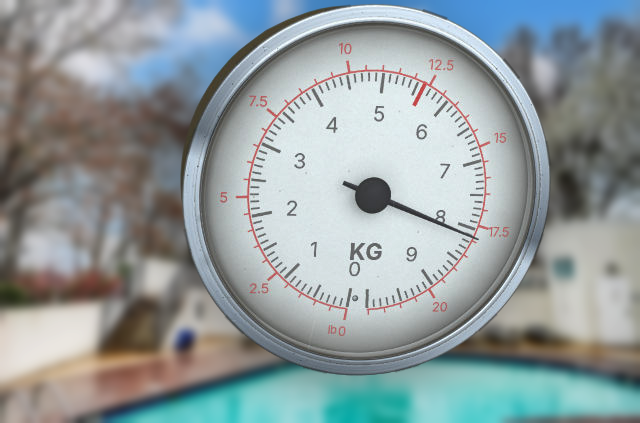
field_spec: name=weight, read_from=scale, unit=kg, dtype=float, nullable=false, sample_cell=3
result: 8.1
